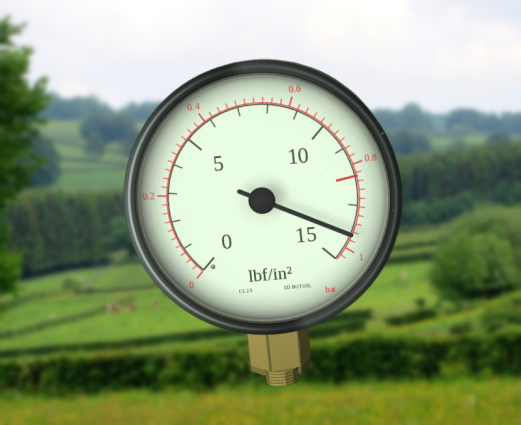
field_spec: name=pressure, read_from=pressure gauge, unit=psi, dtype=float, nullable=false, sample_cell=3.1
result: 14
